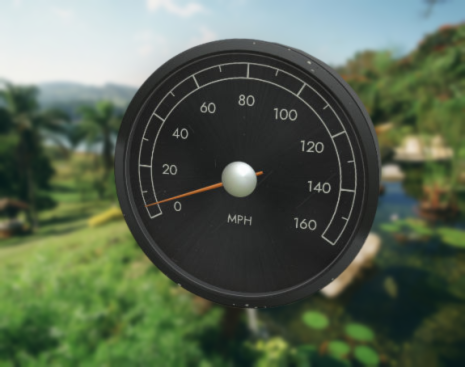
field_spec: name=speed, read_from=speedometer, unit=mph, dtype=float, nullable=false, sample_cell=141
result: 5
